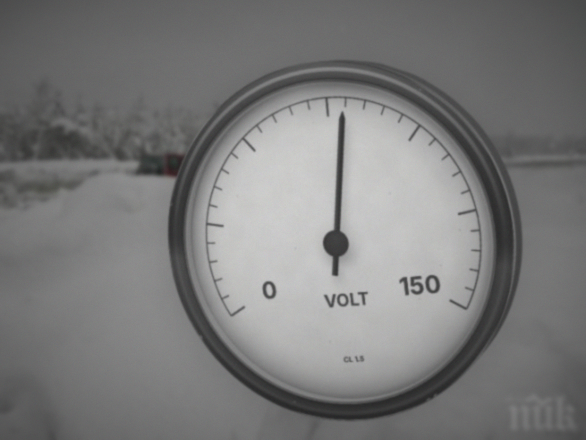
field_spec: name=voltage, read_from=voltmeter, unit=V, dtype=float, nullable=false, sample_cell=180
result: 80
